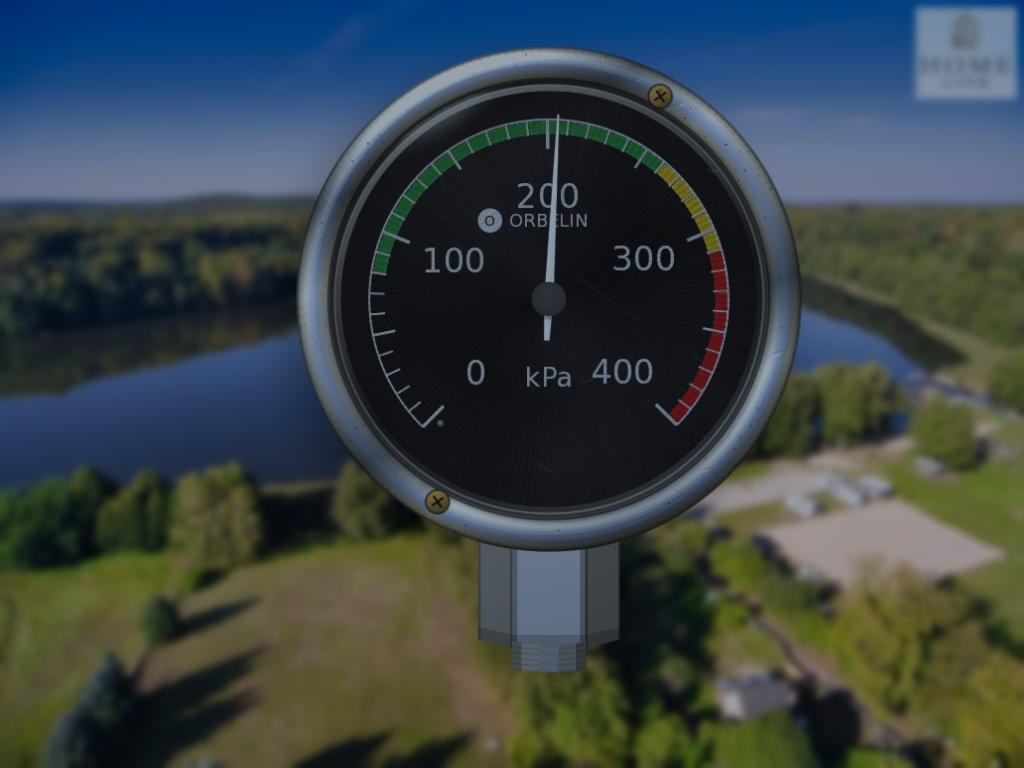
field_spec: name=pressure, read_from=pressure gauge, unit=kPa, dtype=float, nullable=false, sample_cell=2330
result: 205
